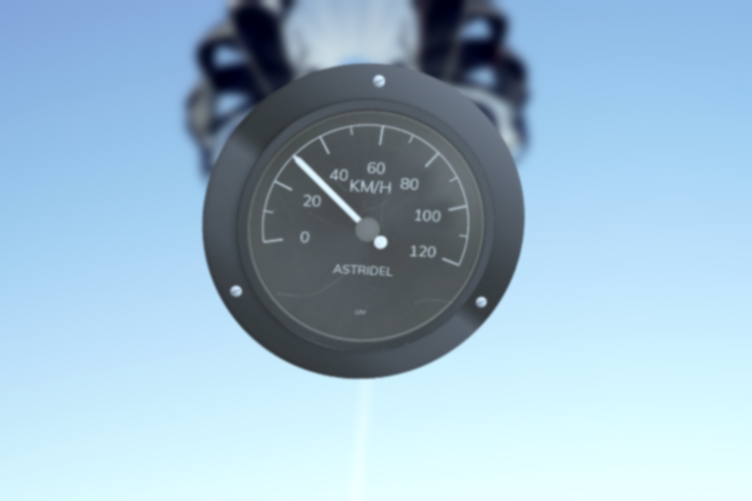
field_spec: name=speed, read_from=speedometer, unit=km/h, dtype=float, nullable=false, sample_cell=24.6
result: 30
